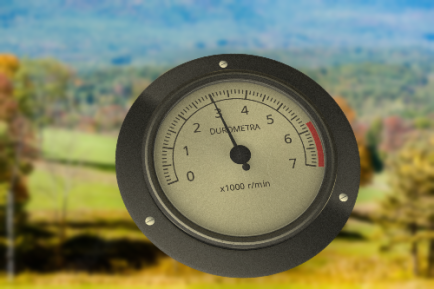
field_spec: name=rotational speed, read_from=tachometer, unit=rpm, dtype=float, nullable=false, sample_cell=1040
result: 3000
